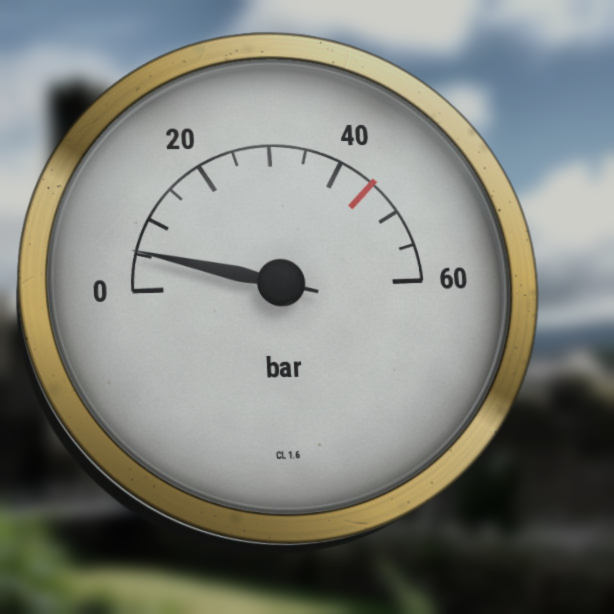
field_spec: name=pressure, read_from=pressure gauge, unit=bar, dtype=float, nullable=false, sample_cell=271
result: 5
